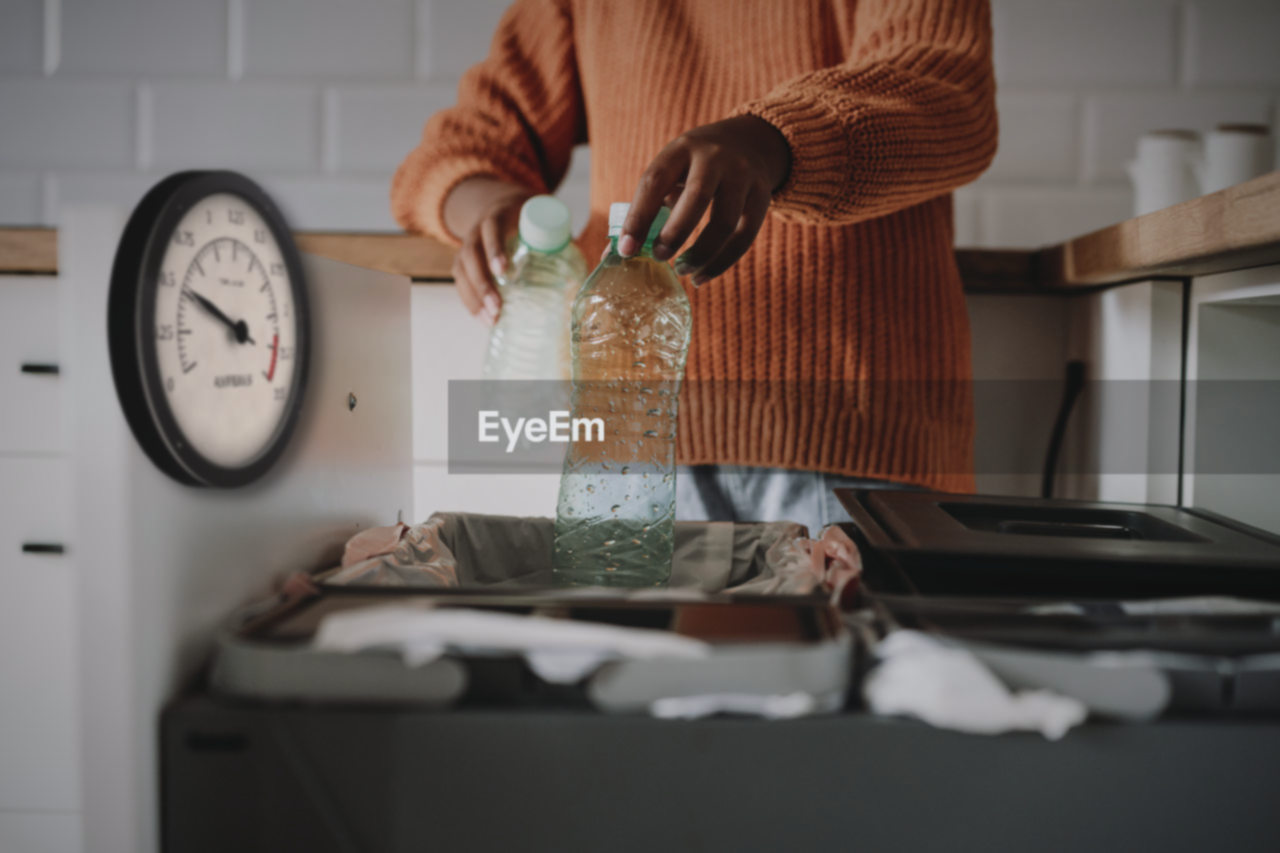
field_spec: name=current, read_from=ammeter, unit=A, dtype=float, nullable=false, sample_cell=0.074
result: 0.5
